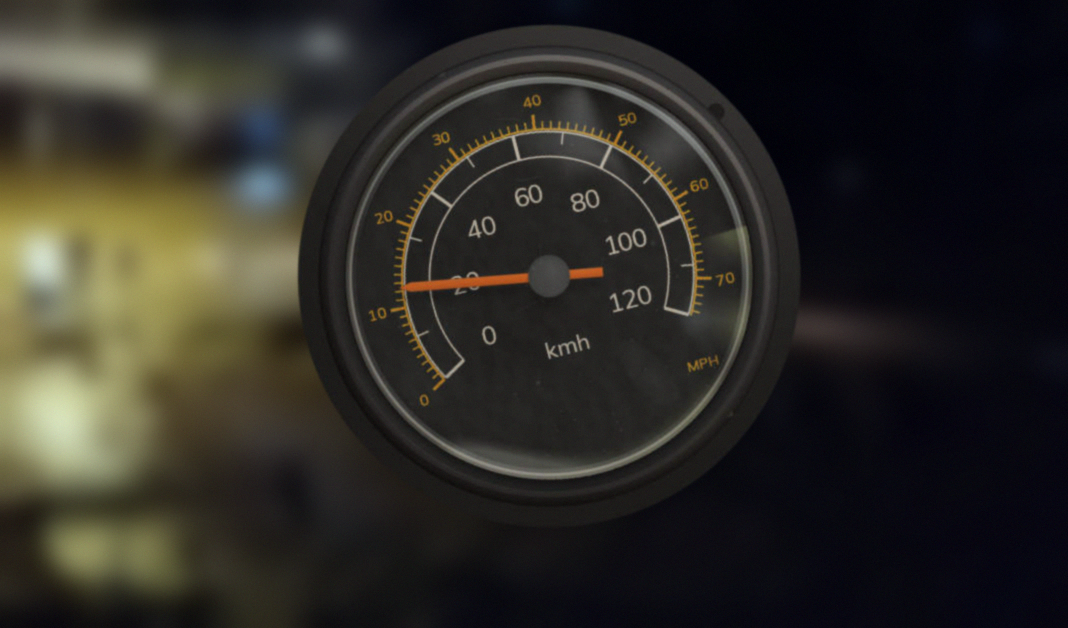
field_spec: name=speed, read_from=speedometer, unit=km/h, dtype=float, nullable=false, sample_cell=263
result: 20
